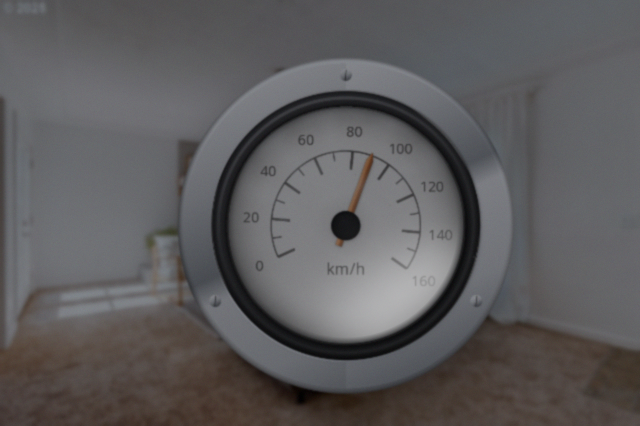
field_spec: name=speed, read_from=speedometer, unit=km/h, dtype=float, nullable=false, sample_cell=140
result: 90
